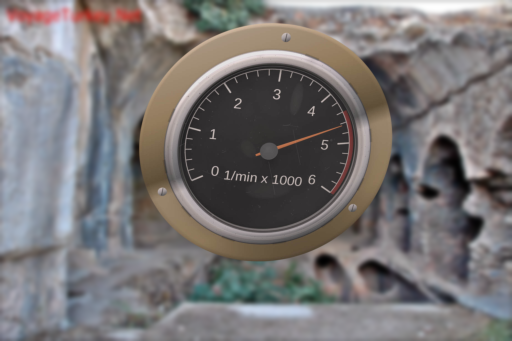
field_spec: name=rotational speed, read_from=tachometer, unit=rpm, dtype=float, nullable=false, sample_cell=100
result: 4600
